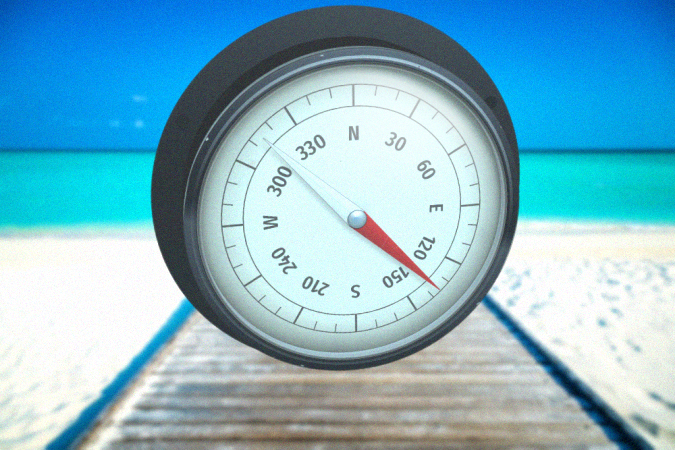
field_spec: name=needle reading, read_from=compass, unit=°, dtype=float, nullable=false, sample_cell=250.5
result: 135
